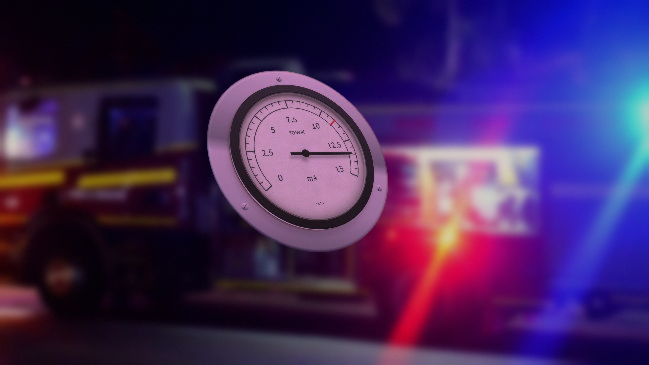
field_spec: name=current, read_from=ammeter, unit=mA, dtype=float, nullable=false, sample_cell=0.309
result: 13.5
